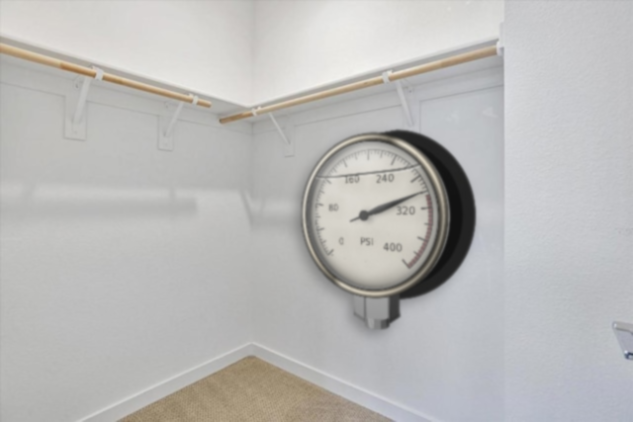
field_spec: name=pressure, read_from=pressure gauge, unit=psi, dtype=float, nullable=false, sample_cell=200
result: 300
